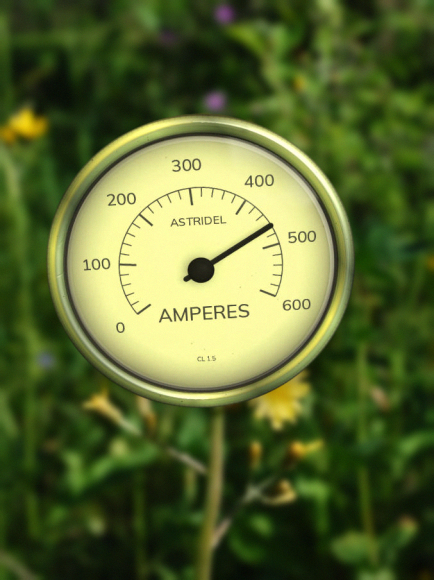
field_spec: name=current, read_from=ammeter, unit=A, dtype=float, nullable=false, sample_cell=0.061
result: 460
